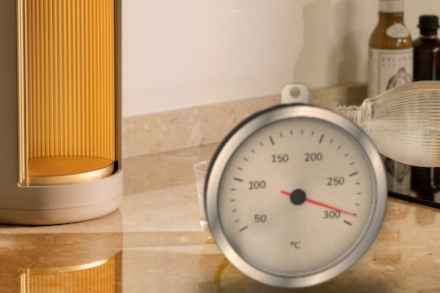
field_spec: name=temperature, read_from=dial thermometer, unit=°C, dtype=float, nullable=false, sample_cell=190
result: 290
